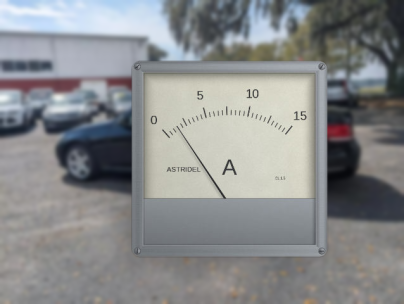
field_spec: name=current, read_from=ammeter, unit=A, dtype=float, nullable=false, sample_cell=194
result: 1.5
